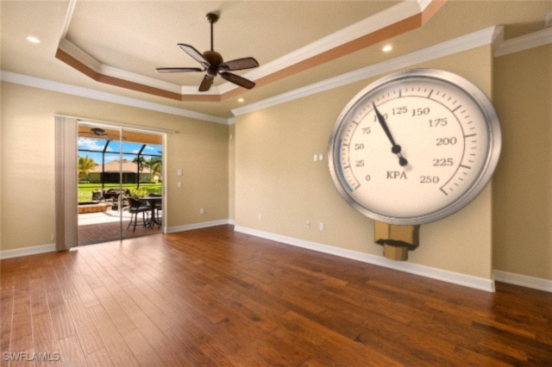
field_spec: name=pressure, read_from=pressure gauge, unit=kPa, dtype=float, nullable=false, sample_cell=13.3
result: 100
